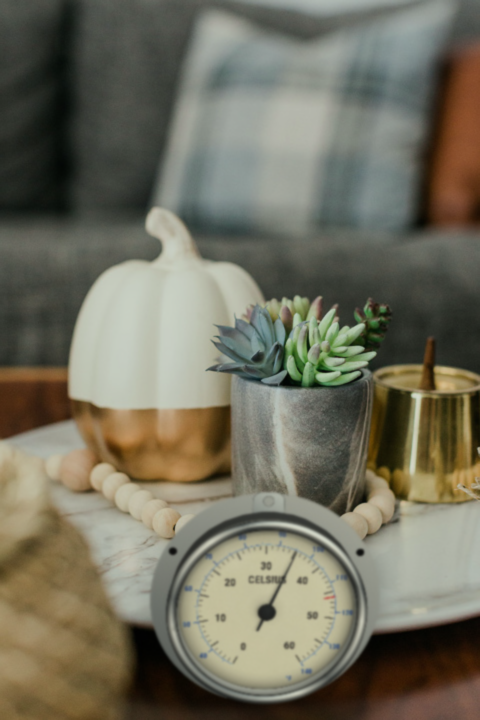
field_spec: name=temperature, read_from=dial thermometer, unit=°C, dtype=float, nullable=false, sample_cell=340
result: 35
